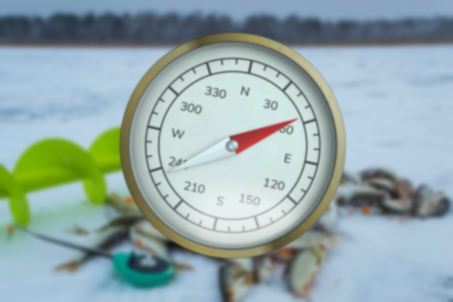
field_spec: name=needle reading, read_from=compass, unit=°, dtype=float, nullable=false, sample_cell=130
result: 55
